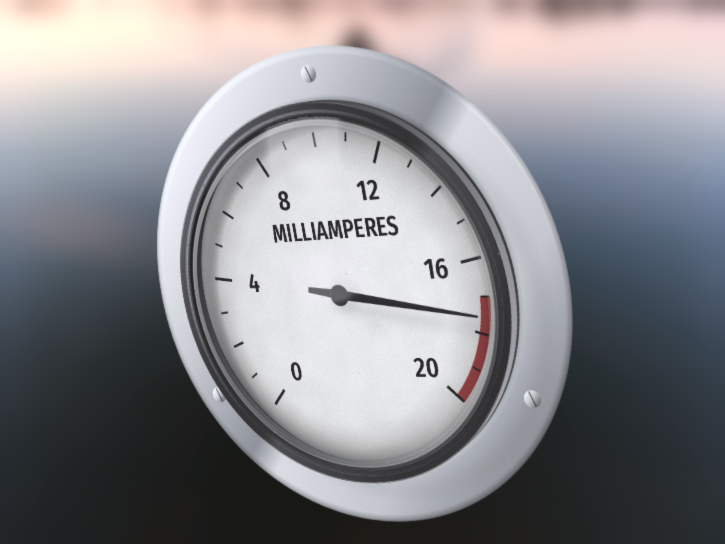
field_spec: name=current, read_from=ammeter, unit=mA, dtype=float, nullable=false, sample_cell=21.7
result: 17.5
